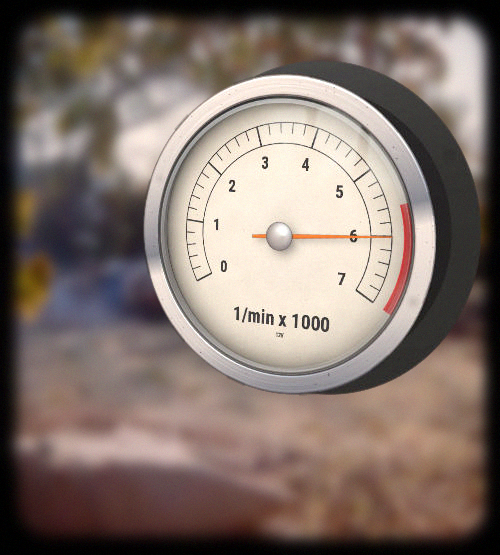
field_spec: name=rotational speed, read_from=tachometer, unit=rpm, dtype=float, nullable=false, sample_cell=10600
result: 6000
